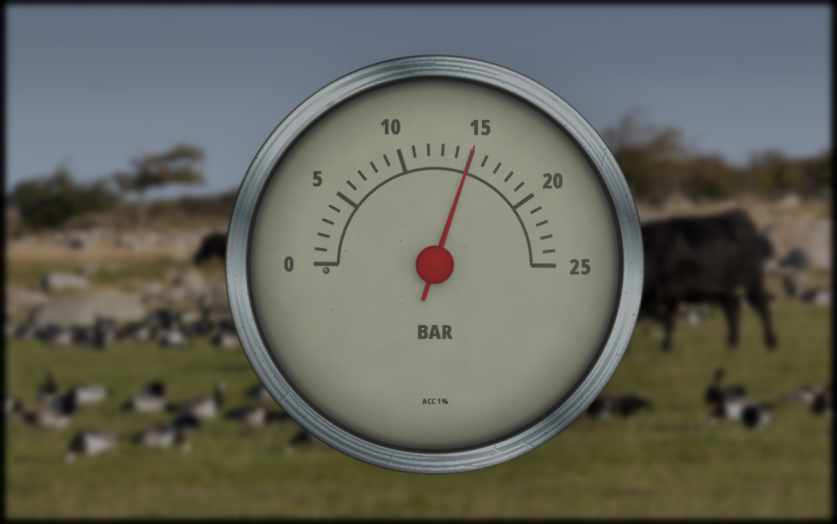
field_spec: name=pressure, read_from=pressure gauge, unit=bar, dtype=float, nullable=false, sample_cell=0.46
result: 15
